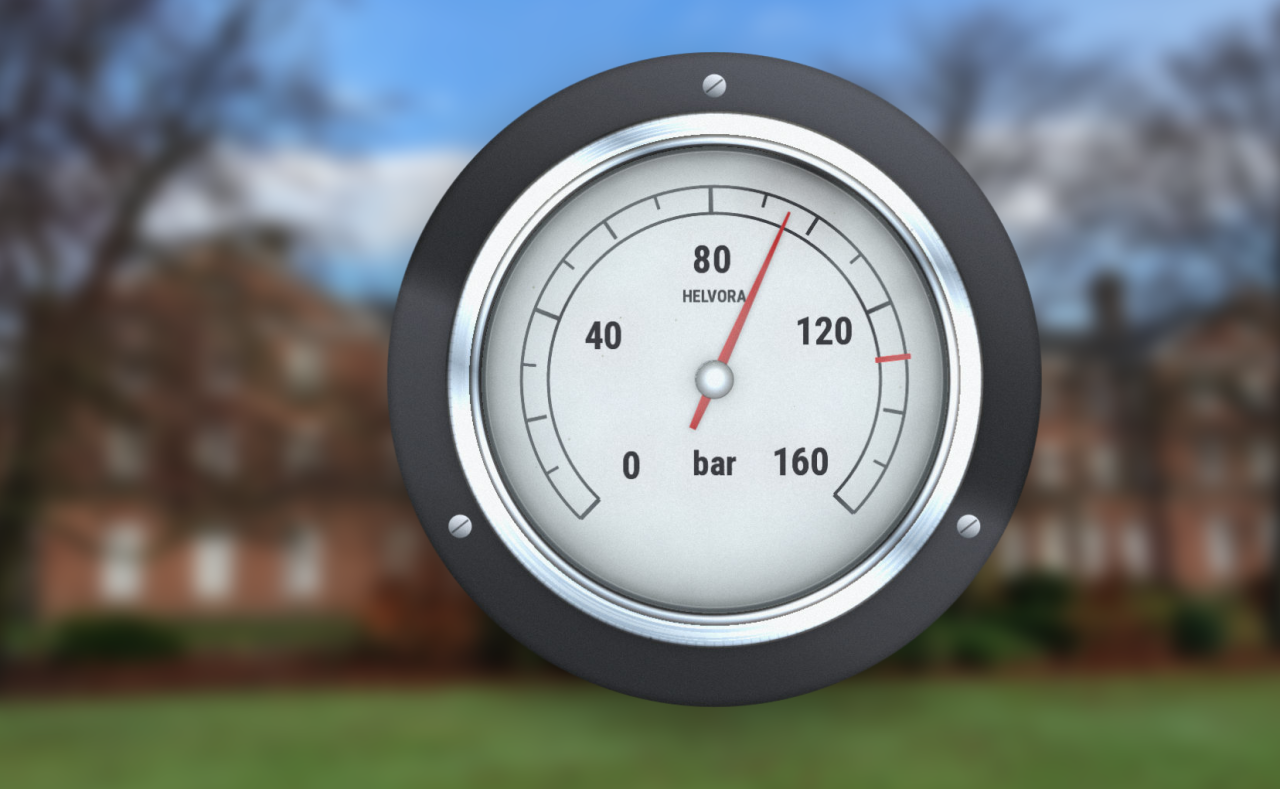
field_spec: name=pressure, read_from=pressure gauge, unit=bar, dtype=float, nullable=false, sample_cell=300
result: 95
